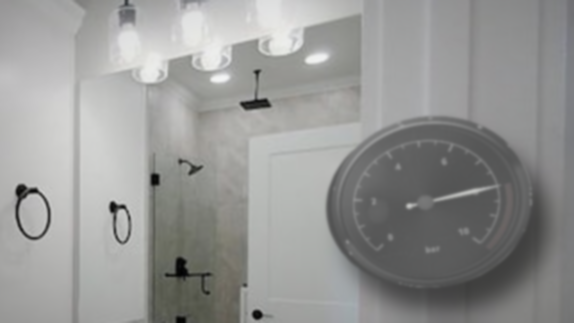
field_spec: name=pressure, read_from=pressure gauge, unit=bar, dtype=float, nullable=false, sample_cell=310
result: 8
